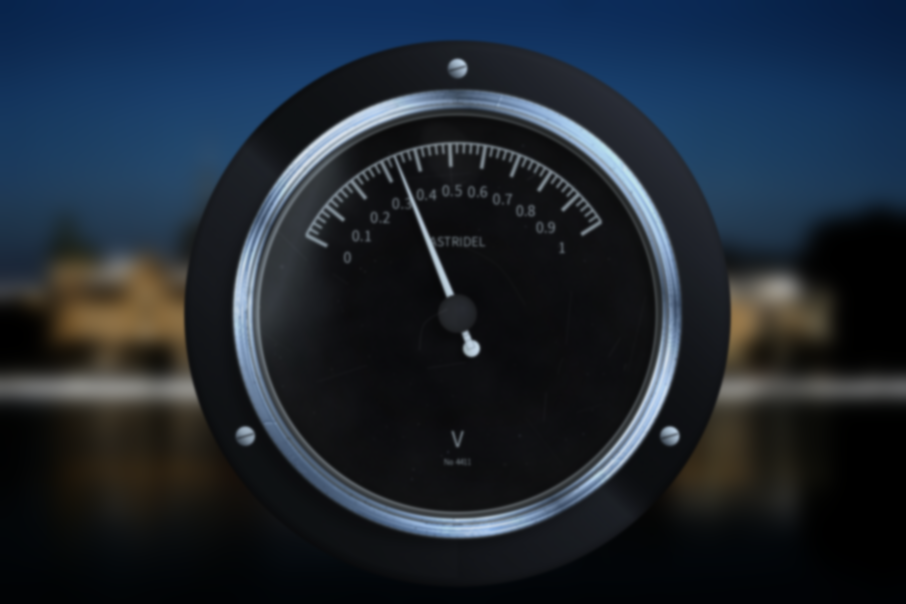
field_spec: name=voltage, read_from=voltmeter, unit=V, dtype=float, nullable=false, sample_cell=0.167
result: 0.34
